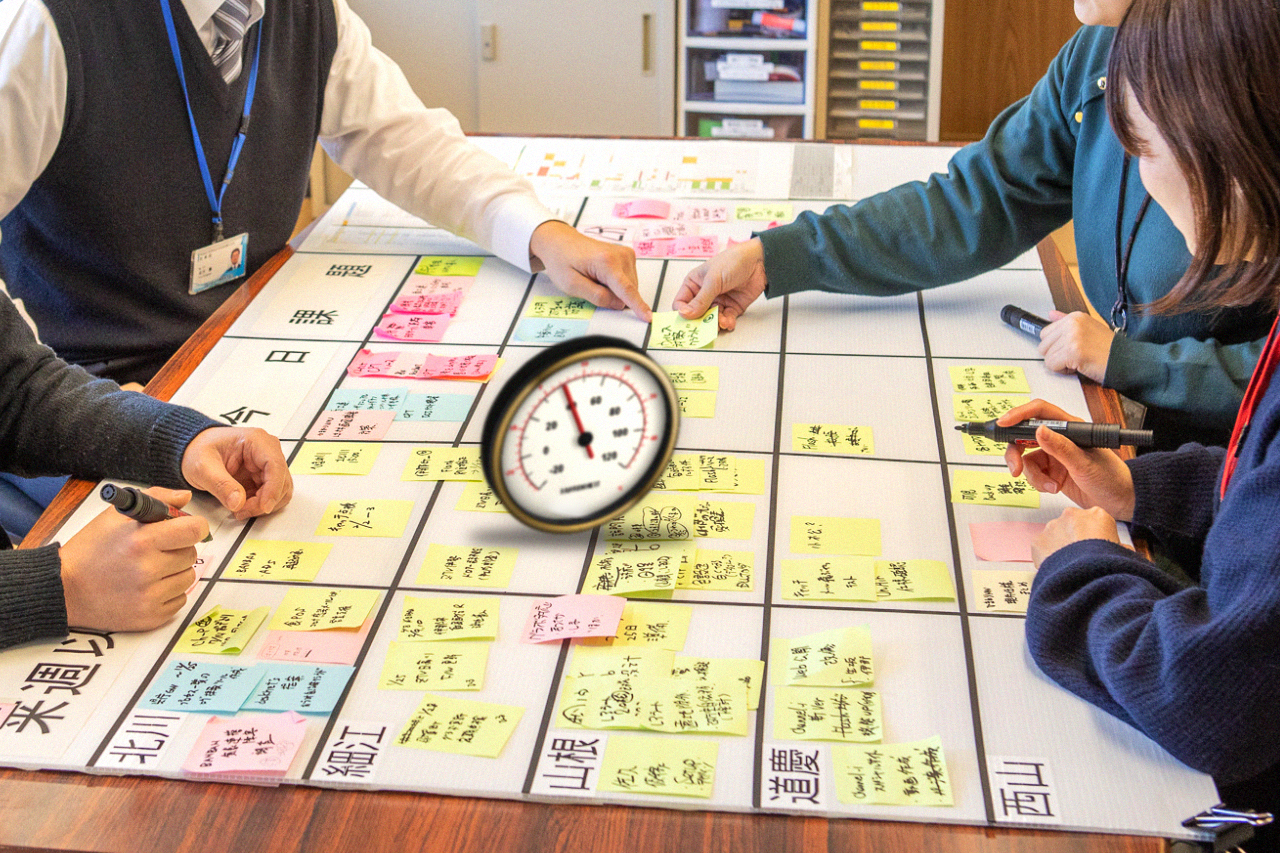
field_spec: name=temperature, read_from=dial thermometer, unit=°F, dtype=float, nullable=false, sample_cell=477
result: 40
